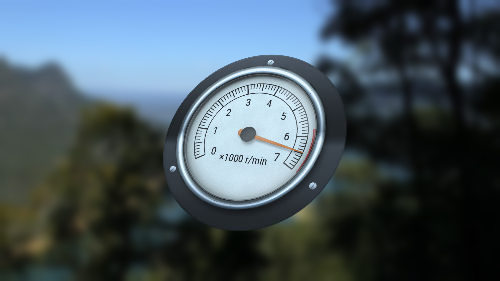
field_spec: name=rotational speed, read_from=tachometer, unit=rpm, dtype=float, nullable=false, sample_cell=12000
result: 6500
